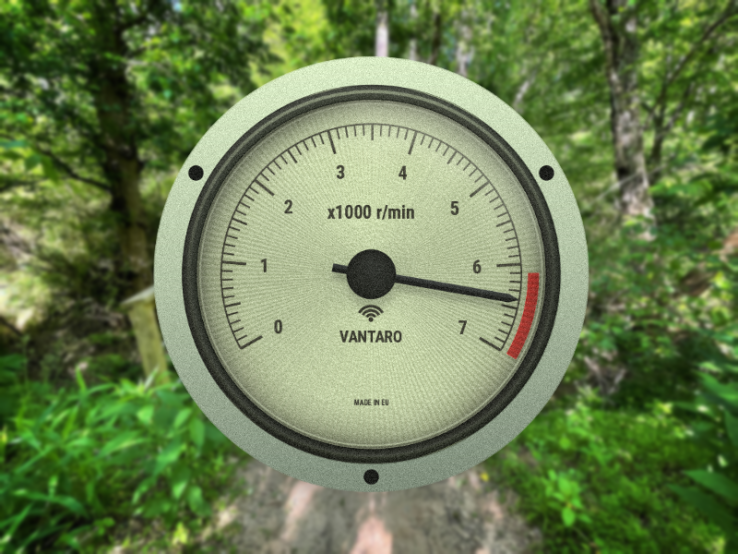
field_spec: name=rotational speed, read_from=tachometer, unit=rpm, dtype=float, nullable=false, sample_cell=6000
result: 6400
